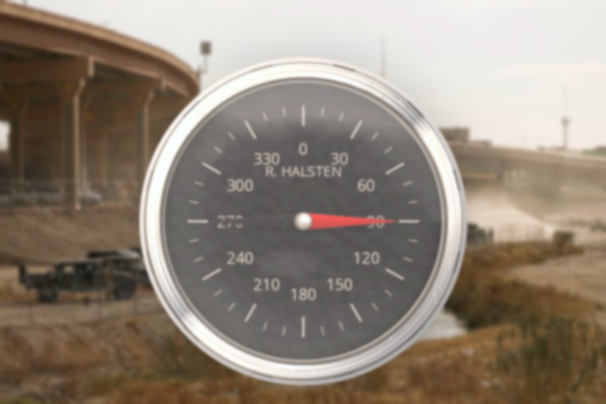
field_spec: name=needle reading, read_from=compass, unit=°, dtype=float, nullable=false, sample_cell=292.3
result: 90
